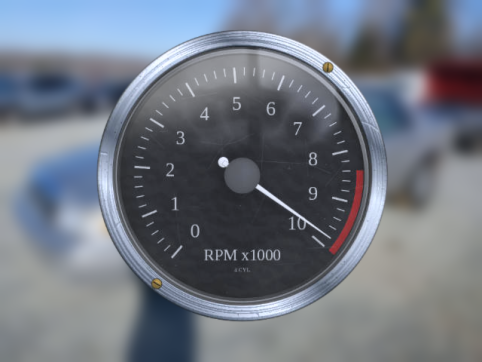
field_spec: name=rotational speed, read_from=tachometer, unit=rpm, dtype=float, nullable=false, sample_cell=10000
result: 9800
